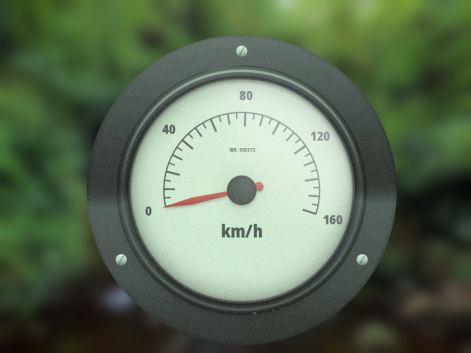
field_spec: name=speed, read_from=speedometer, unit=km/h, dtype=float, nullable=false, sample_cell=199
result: 0
